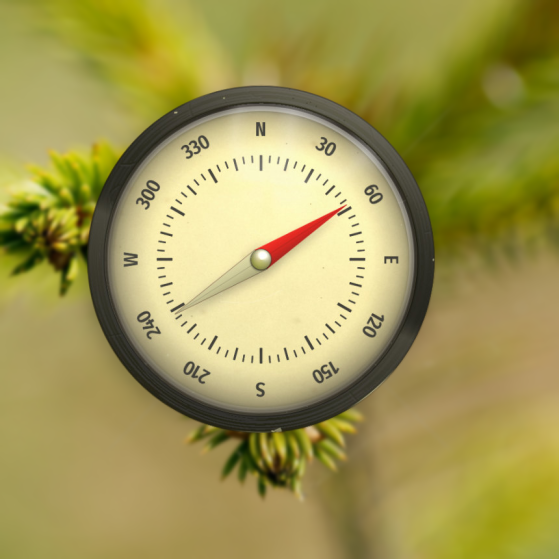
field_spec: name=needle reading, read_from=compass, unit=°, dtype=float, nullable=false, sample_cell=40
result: 57.5
